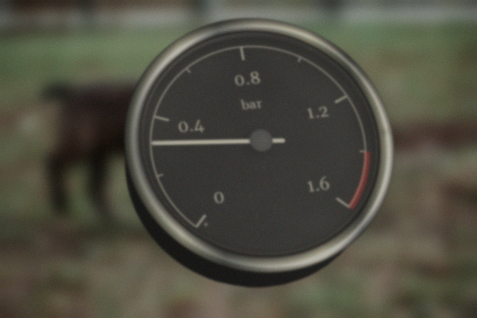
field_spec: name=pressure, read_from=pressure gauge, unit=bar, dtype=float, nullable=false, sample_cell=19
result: 0.3
